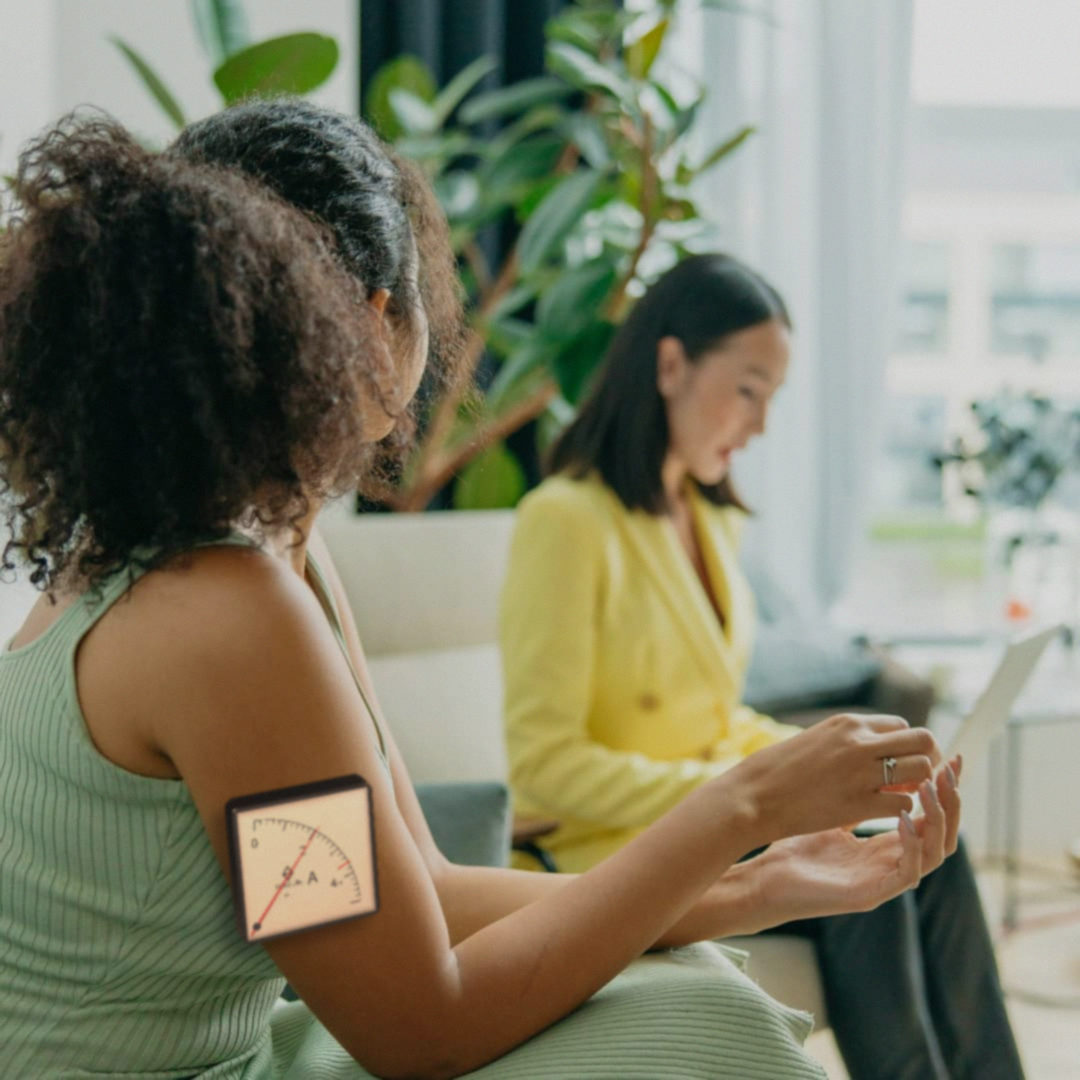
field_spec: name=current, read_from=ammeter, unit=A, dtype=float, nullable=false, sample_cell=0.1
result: 2
